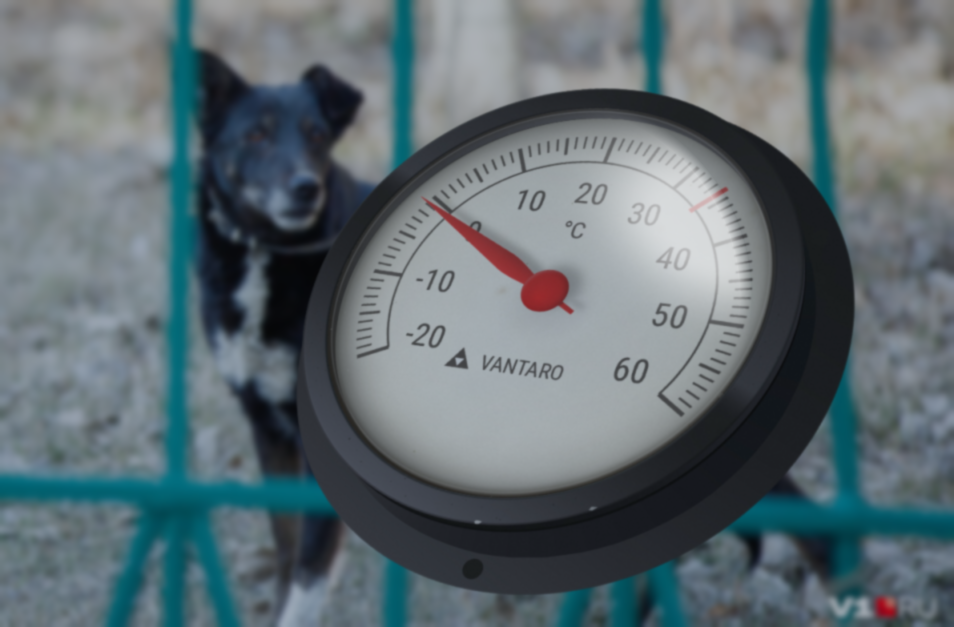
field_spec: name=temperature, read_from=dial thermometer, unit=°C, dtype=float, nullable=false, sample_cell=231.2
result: -1
